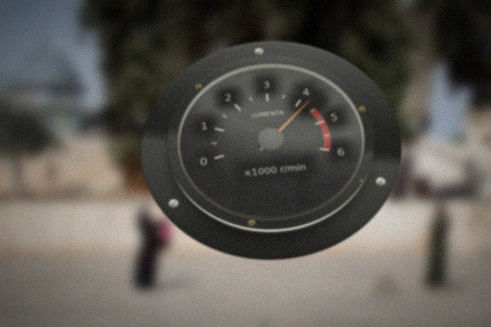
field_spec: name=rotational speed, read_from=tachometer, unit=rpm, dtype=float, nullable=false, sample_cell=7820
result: 4250
